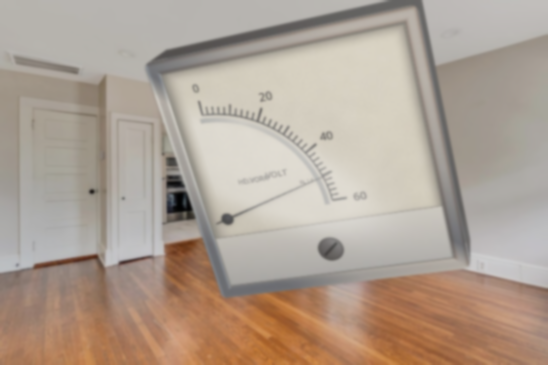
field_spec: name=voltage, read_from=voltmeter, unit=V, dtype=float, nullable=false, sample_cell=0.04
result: 50
